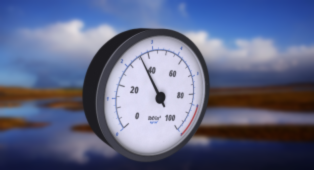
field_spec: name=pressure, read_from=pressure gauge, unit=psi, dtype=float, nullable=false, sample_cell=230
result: 35
